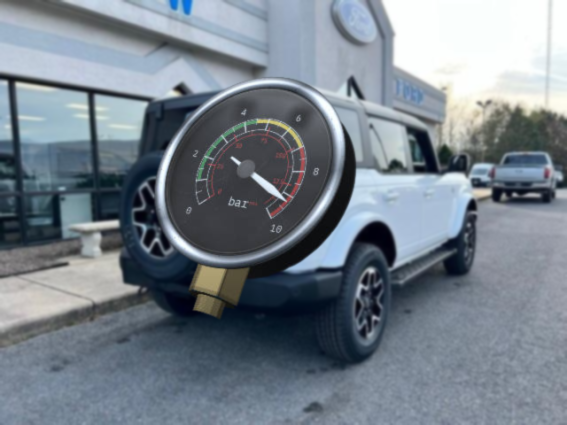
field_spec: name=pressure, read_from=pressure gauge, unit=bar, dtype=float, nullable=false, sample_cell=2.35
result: 9.25
